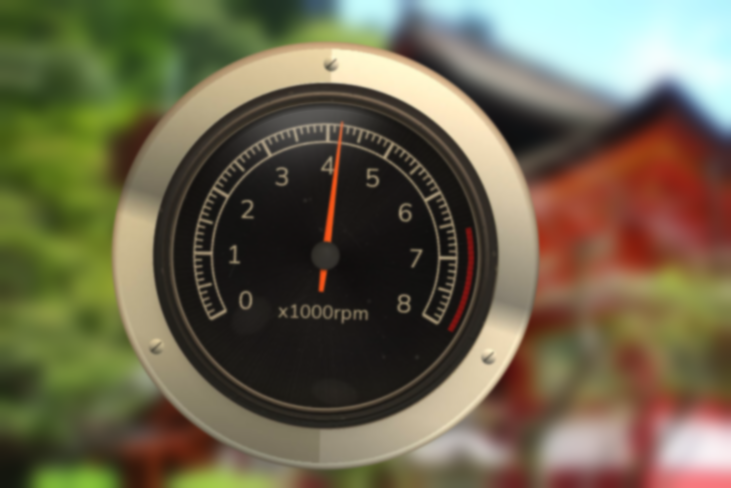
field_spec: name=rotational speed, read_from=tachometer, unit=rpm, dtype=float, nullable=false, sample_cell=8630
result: 4200
